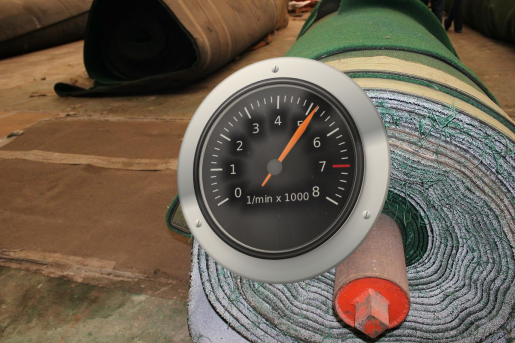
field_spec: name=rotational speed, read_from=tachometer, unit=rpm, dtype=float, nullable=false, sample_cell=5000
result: 5200
